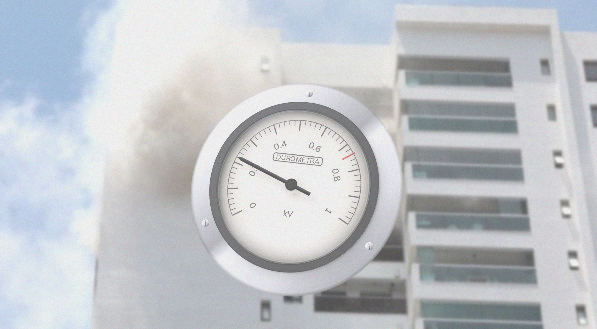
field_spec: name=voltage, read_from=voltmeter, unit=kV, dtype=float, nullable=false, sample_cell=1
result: 0.22
